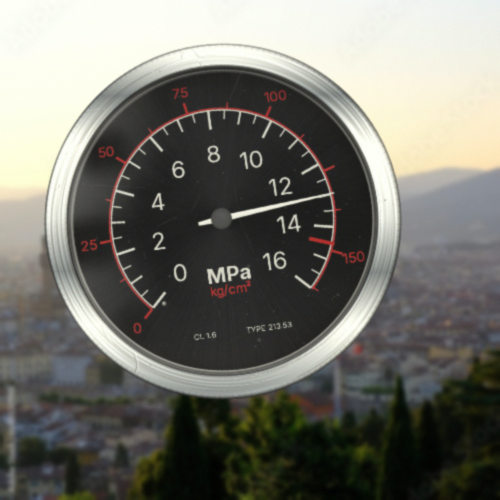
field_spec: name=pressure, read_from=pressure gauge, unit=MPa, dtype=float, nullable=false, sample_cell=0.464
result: 13
